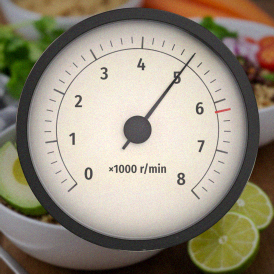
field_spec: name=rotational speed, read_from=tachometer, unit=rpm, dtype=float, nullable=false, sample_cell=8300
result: 5000
